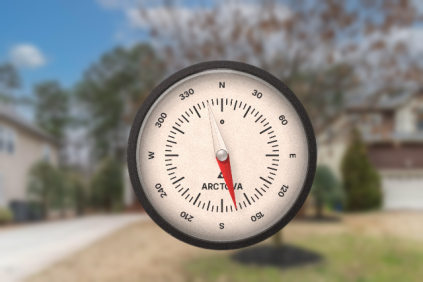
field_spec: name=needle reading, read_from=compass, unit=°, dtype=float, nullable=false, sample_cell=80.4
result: 165
